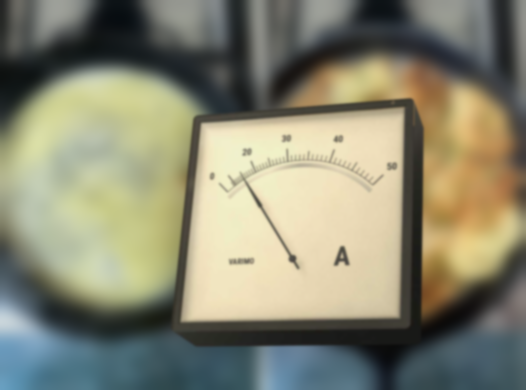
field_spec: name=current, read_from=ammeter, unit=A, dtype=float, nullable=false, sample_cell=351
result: 15
